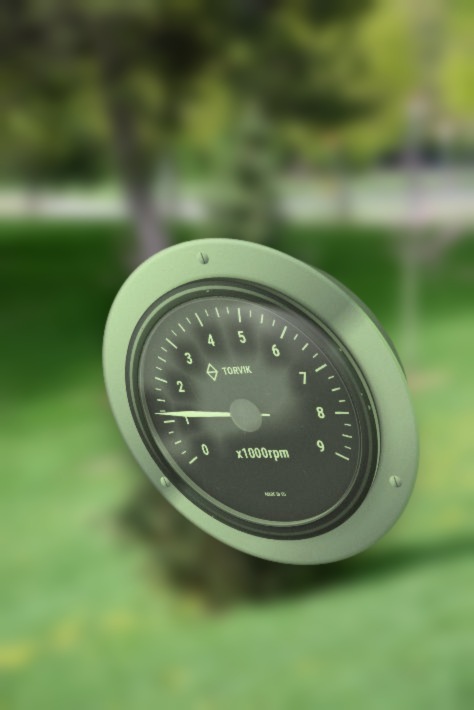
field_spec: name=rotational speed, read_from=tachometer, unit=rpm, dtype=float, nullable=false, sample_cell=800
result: 1250
